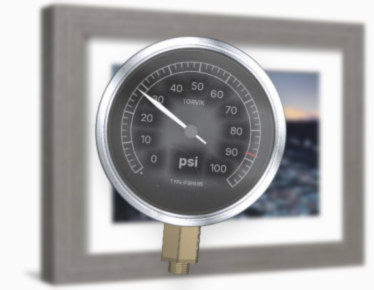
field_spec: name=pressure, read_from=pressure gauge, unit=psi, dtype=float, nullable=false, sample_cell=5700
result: 28
